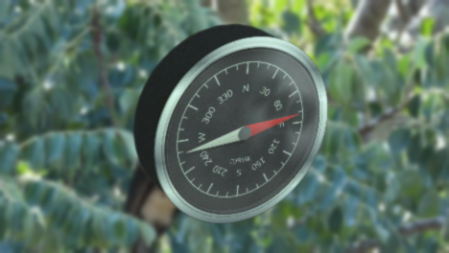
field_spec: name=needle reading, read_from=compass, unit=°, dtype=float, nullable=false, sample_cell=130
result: 80
